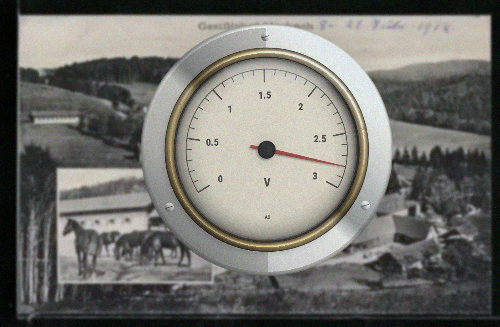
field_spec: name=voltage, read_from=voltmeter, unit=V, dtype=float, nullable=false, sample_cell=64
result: 2.8
